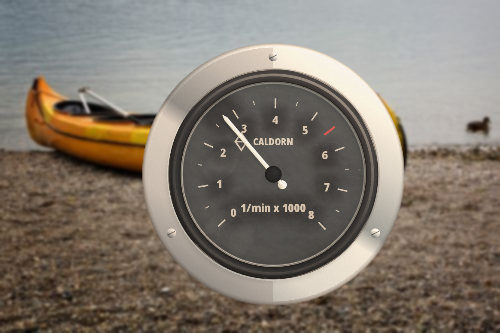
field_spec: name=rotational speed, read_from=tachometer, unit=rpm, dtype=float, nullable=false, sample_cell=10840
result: 2750
